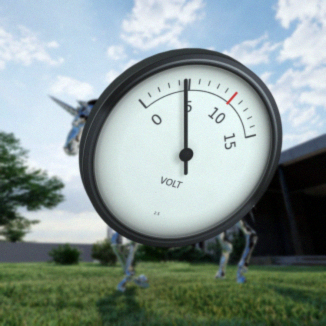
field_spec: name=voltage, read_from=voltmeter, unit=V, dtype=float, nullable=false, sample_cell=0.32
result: 4.5
